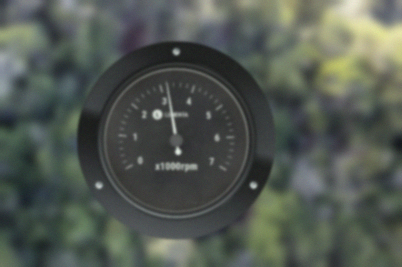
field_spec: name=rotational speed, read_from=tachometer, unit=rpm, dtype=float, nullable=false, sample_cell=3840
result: 3200
